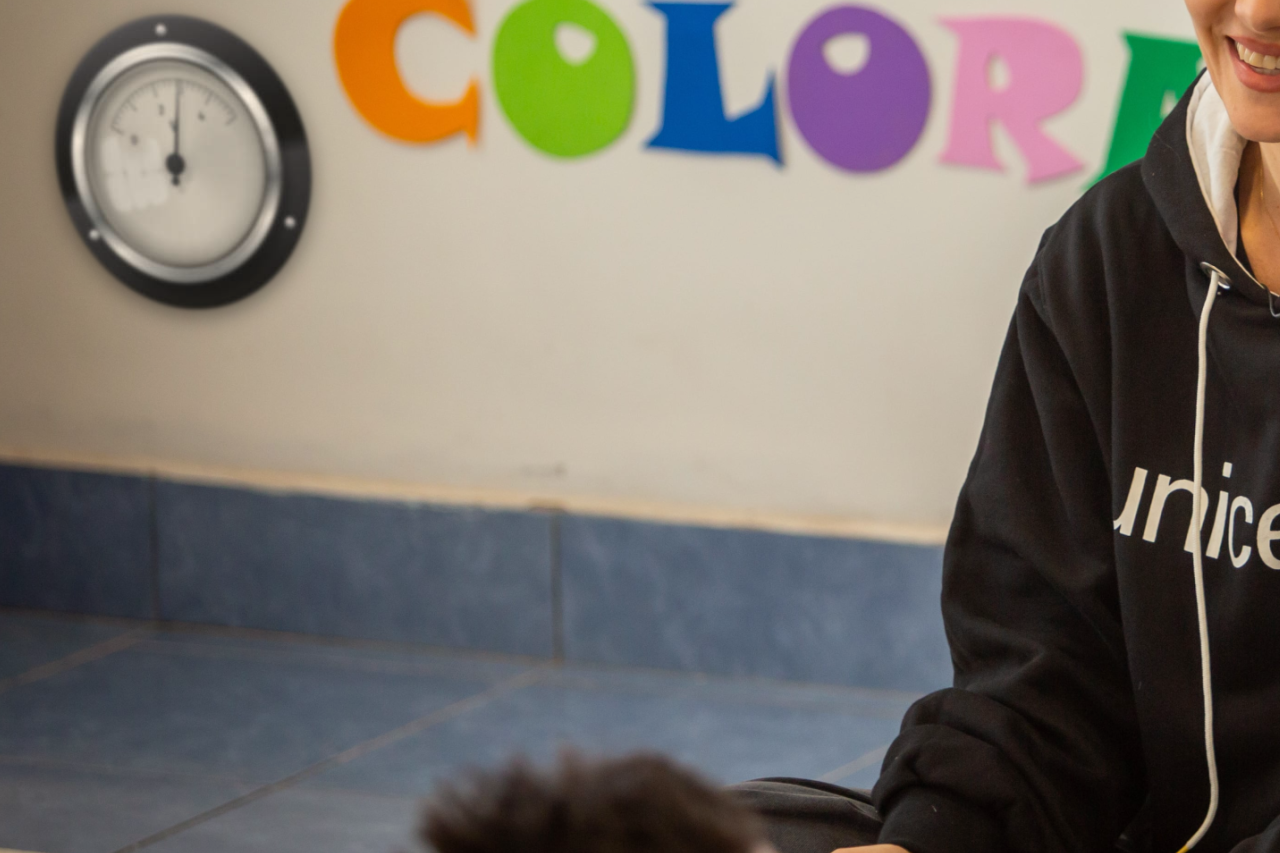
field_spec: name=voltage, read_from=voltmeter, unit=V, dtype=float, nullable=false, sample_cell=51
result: 3
